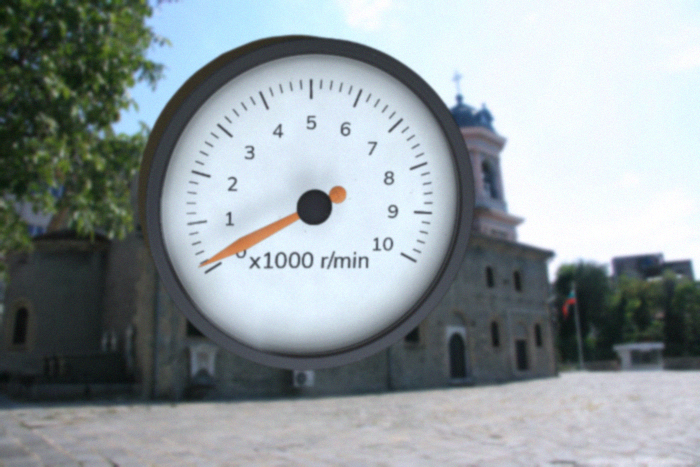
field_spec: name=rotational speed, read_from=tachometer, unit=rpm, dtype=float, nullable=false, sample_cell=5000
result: 200
